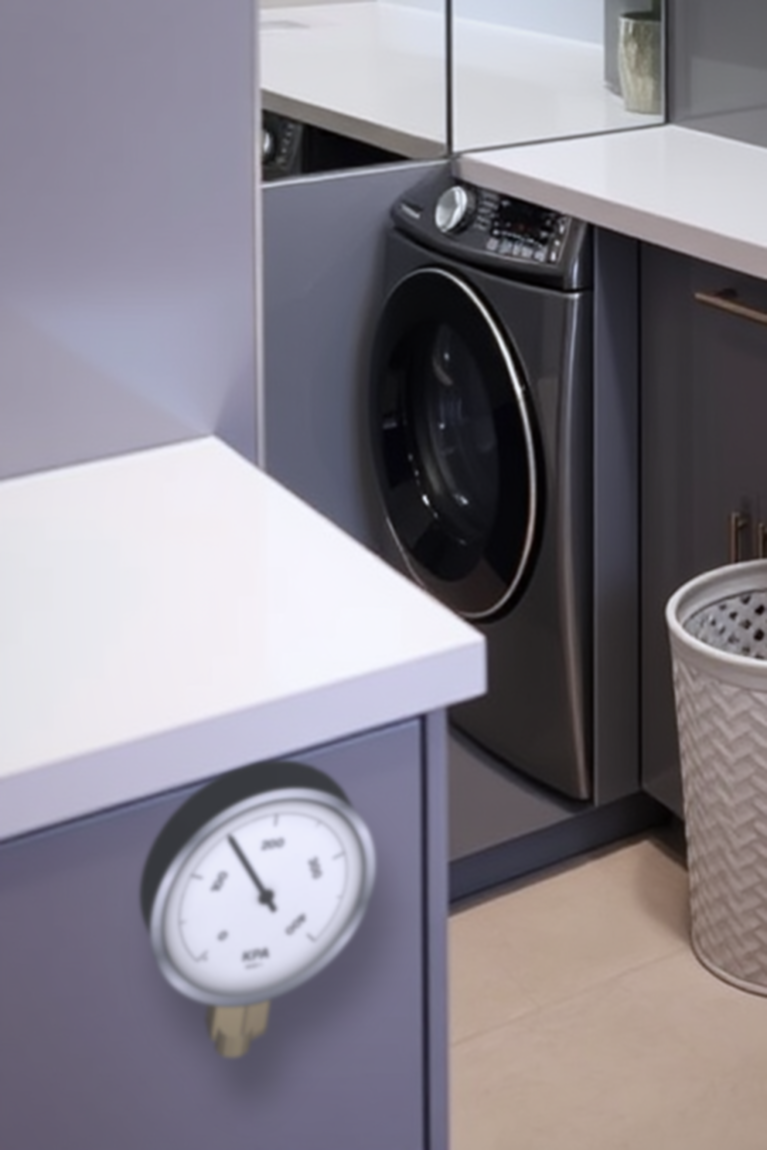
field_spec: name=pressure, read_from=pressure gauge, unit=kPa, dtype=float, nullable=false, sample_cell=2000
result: 150
